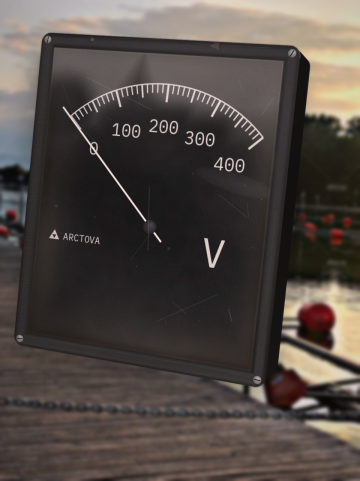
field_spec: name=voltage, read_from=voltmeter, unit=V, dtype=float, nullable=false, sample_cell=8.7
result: 0
